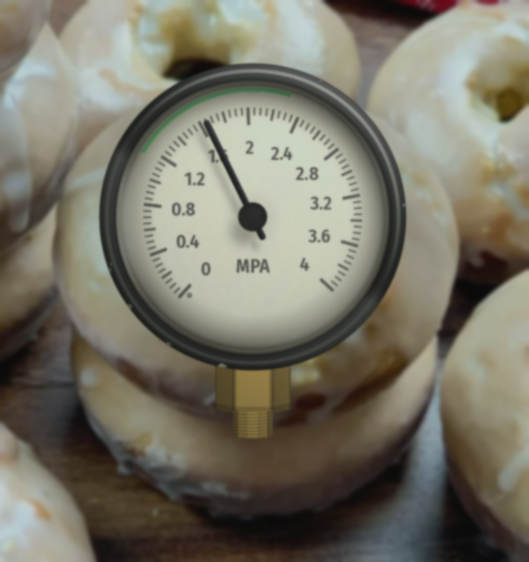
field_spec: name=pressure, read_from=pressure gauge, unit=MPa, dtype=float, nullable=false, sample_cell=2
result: 1.65
